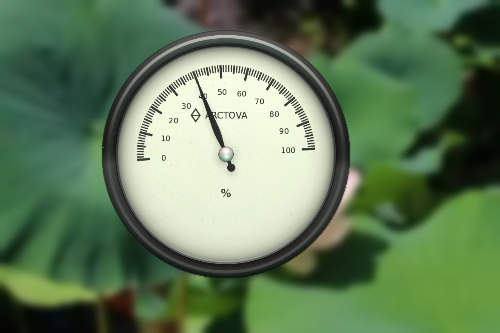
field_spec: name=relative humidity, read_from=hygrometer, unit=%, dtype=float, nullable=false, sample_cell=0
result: 40
